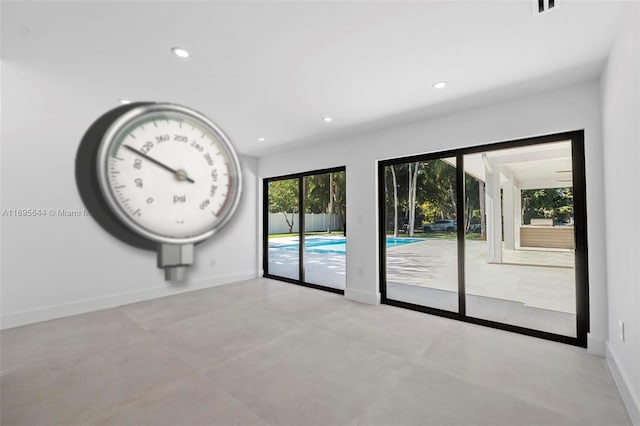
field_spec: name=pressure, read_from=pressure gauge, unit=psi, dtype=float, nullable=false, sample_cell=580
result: 100
